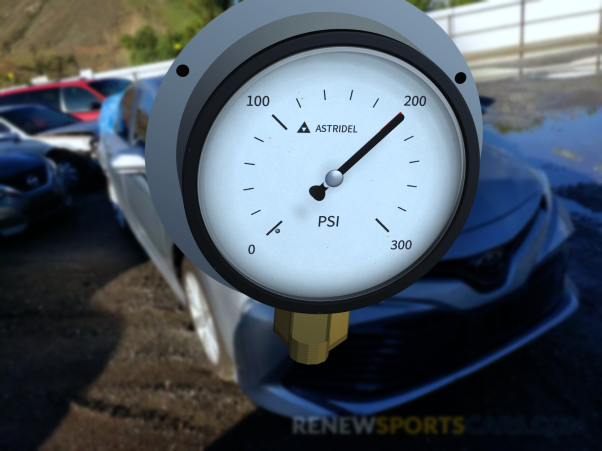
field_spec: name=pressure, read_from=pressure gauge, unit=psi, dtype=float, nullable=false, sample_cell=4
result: 200
